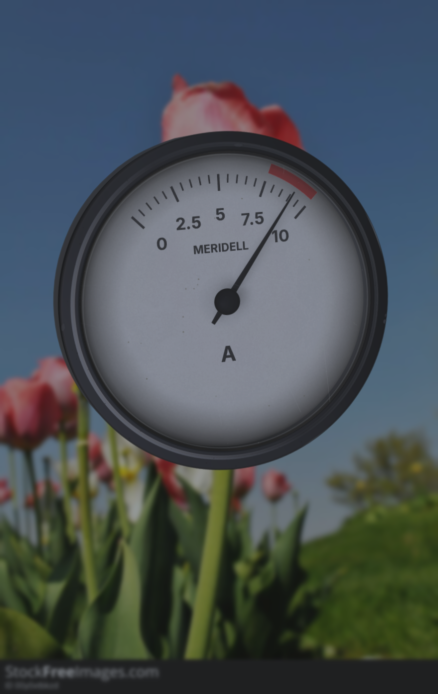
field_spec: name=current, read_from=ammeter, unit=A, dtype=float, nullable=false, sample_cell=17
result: 9
